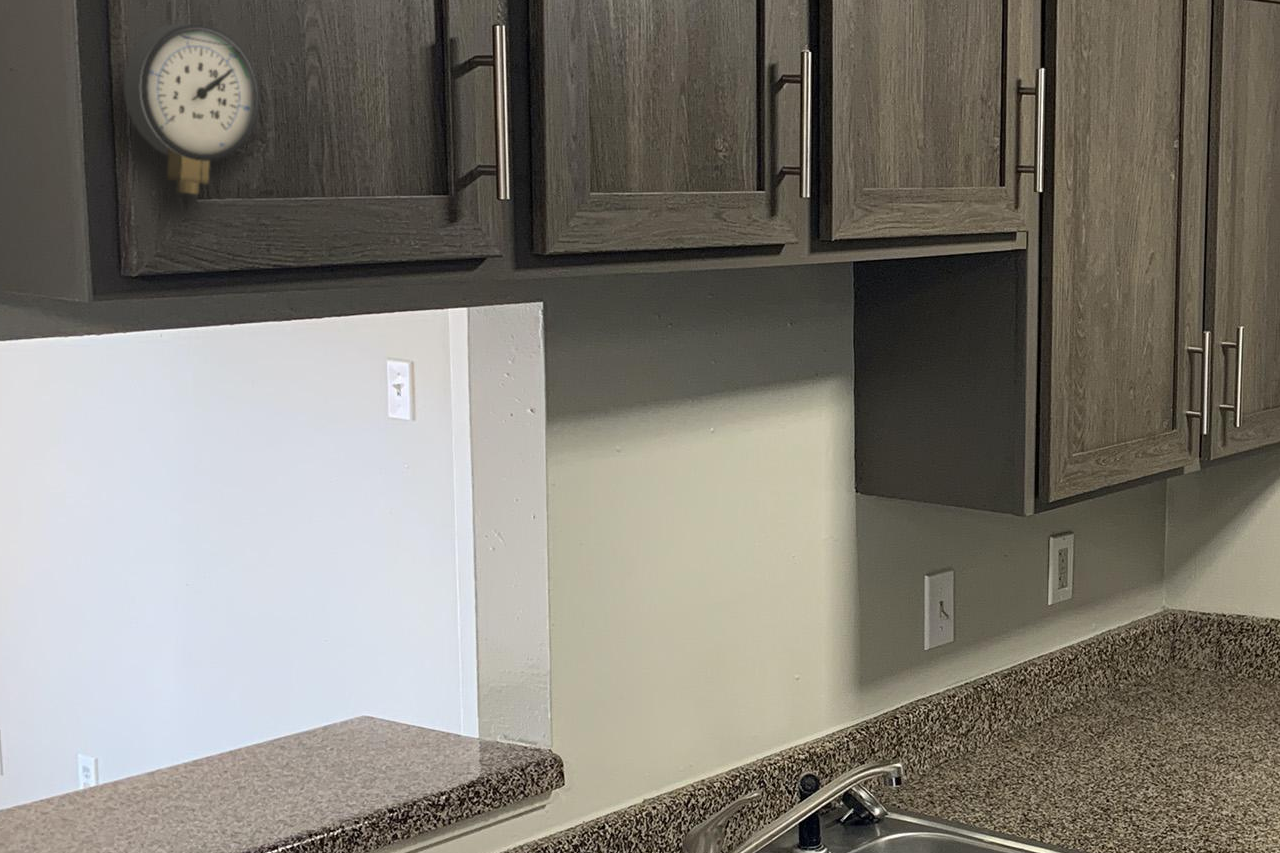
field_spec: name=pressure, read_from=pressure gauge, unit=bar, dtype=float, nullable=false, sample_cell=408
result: 11
